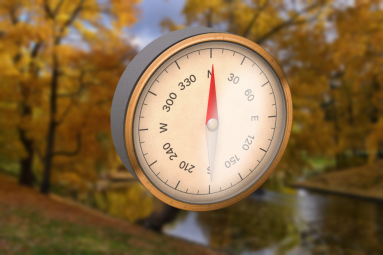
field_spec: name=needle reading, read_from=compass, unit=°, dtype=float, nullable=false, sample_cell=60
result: 0
